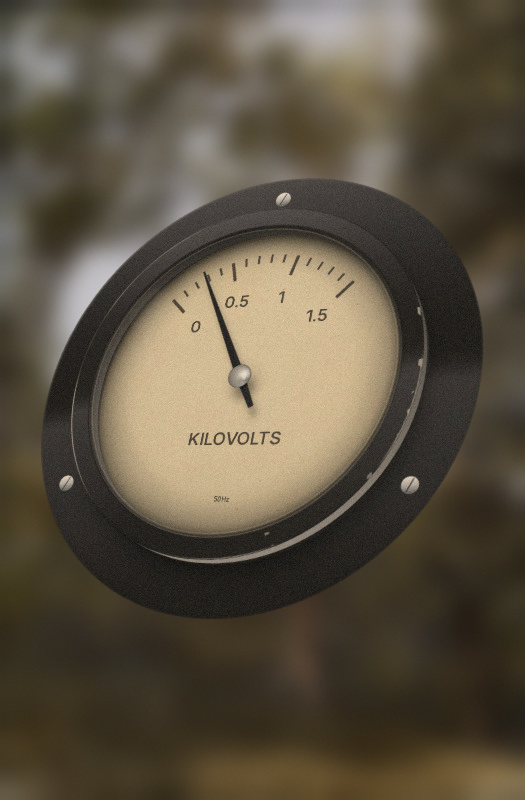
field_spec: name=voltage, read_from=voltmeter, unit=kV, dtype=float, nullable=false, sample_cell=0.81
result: 0.3
